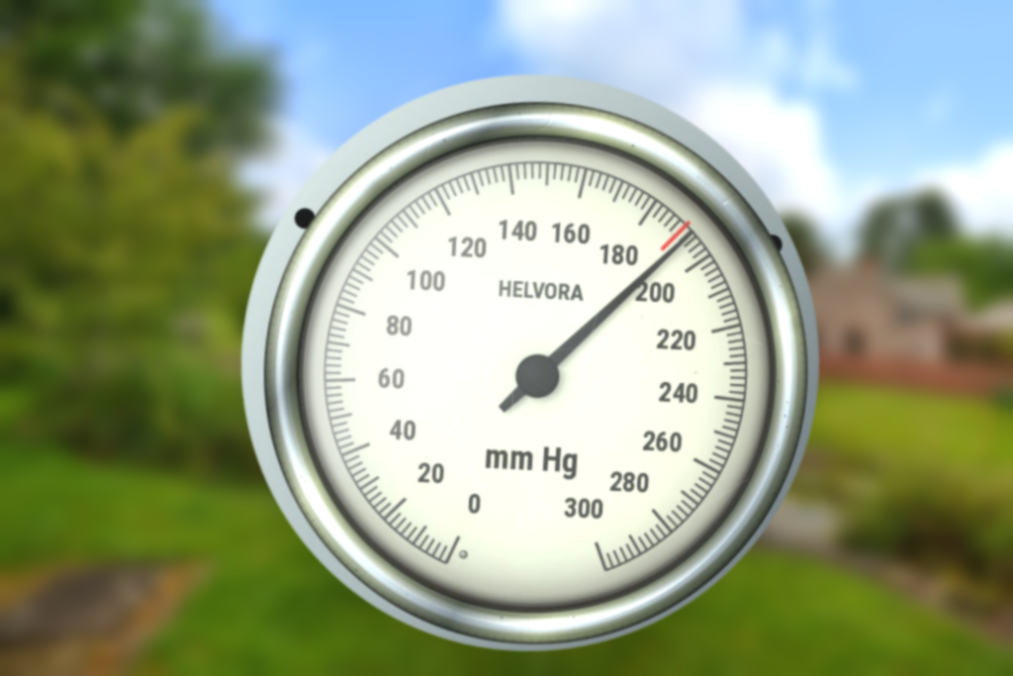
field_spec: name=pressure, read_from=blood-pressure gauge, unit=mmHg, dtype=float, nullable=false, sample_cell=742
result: 192
